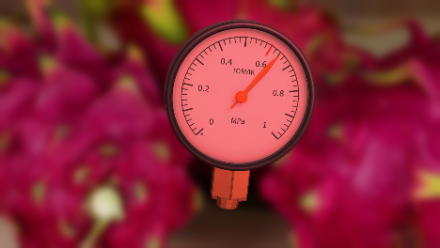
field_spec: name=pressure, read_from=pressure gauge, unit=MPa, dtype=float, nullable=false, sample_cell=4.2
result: 0.64
